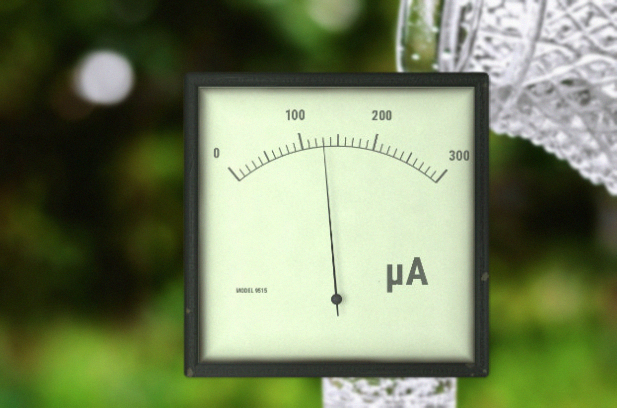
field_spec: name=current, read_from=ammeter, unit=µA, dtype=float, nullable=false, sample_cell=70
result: 130
